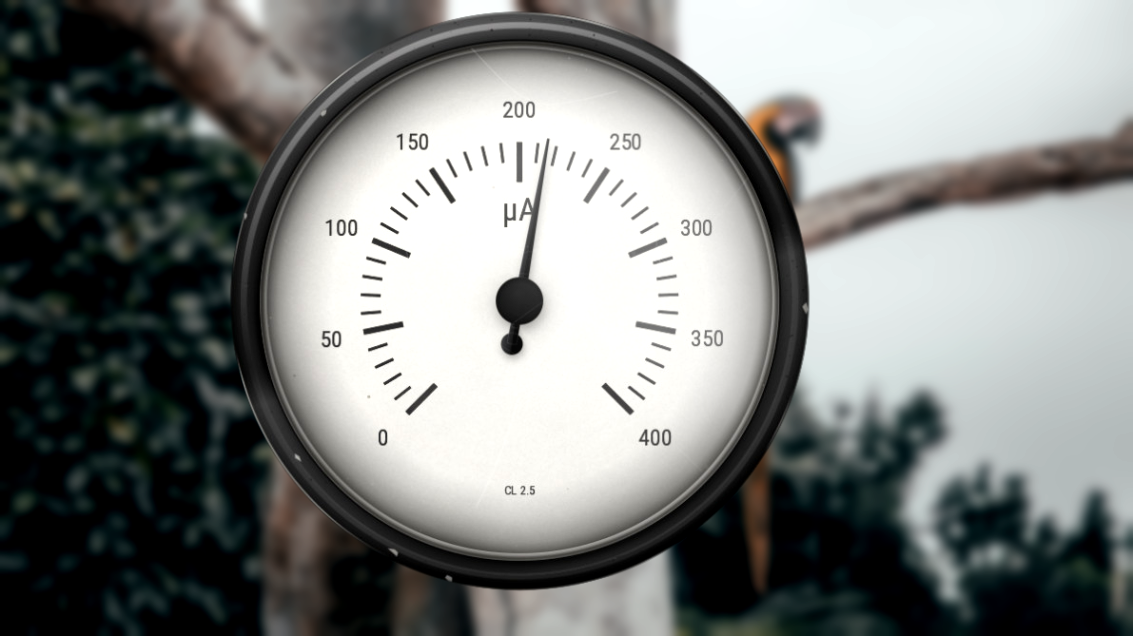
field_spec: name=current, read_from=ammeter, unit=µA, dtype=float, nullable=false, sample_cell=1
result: 215
